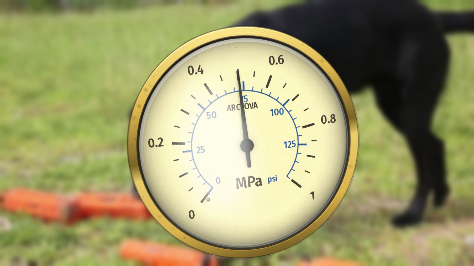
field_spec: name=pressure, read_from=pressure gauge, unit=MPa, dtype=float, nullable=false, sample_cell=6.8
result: 0.5
